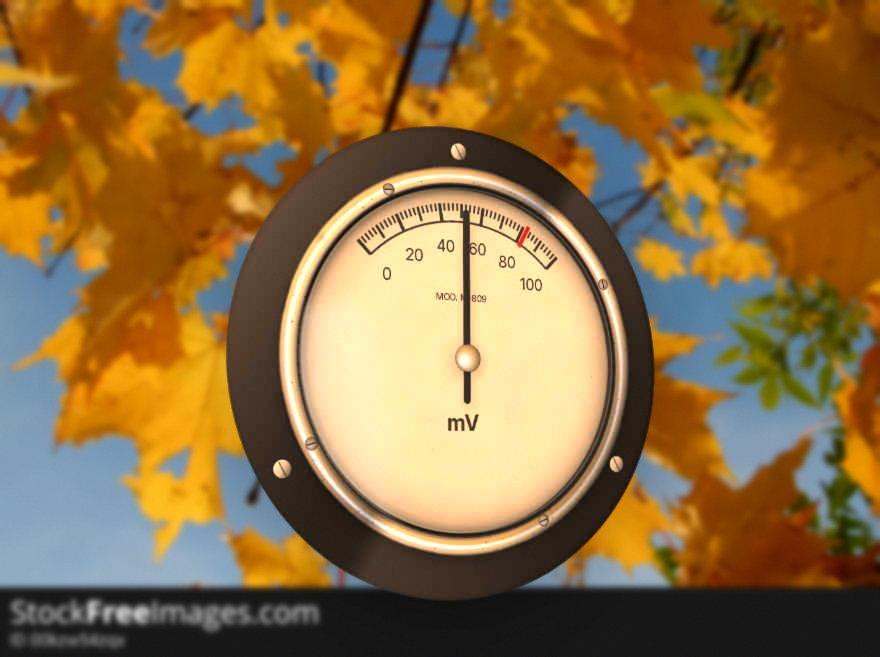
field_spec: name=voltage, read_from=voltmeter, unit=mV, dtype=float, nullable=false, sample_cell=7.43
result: 50
